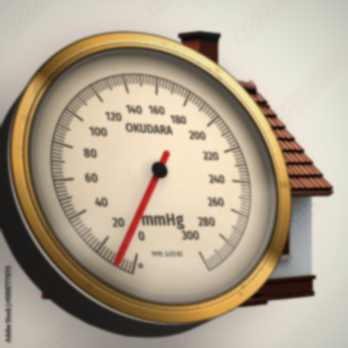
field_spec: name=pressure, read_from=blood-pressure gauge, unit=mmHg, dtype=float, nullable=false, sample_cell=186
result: 10
